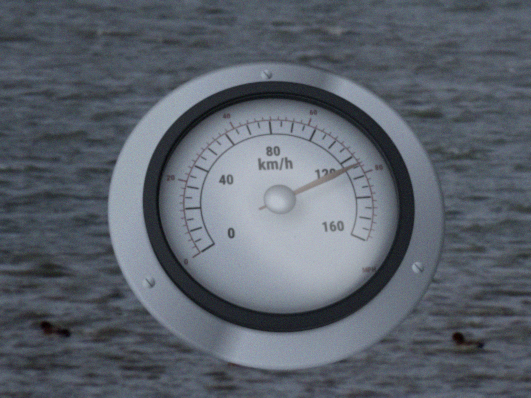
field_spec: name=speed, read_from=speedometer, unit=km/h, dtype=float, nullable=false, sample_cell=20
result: 125
